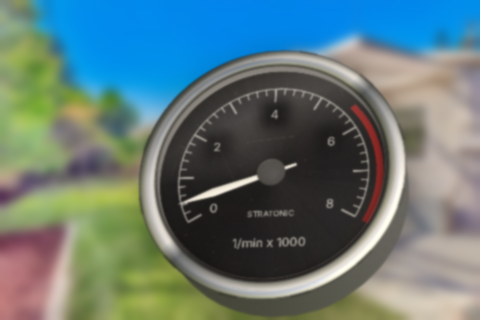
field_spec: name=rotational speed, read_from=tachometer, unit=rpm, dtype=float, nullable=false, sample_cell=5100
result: 400
